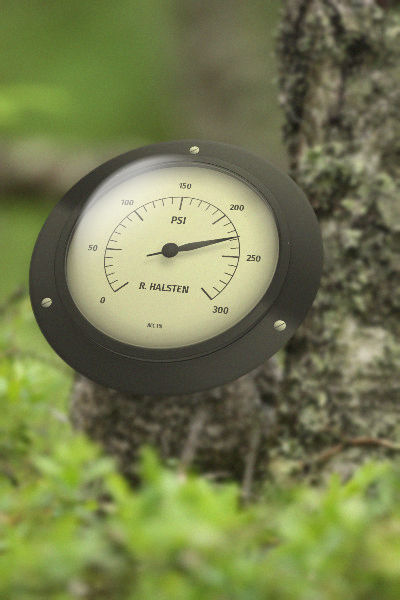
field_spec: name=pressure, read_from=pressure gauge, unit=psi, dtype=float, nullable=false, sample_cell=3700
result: 230
